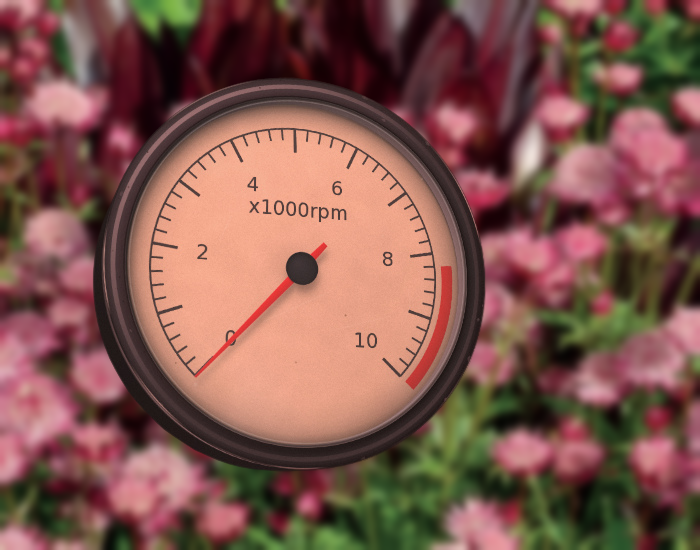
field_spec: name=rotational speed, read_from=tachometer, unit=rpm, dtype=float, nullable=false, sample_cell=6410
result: 0
